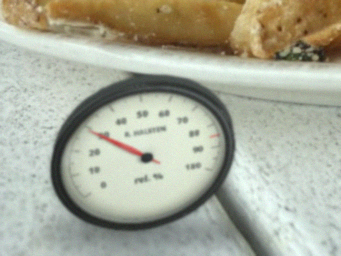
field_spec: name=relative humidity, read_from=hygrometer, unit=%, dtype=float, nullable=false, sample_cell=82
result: 30
